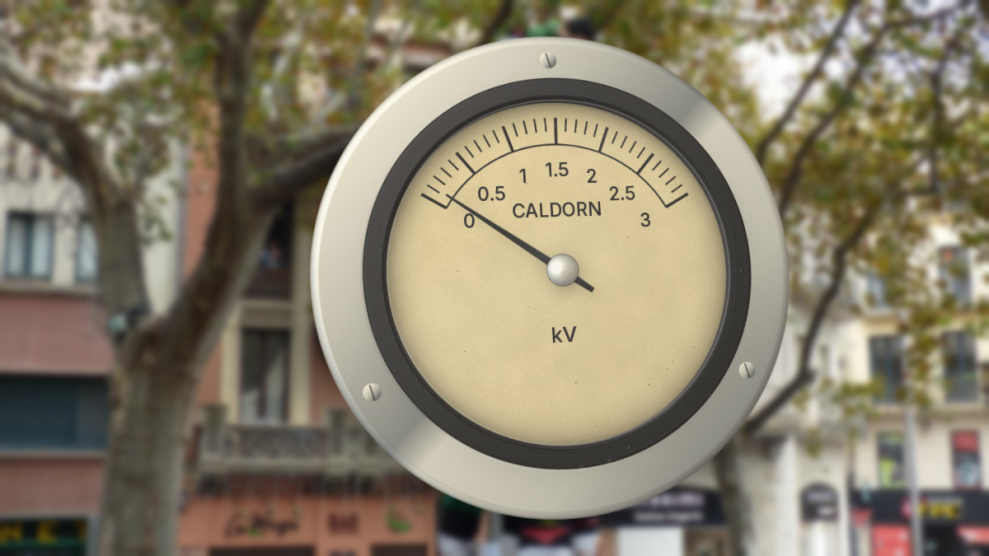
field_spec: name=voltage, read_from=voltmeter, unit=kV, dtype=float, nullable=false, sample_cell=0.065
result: 0.1
